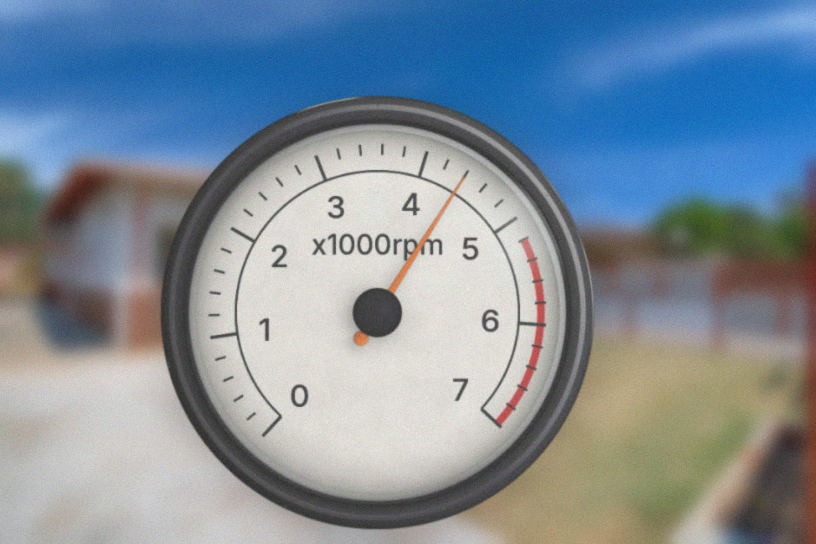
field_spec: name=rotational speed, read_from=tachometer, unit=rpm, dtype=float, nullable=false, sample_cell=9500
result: 4400
